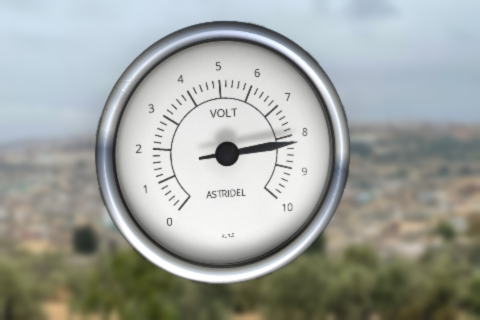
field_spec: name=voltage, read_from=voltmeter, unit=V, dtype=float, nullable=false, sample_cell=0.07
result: 8.2
